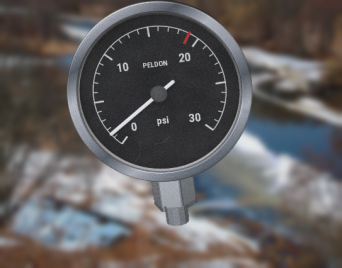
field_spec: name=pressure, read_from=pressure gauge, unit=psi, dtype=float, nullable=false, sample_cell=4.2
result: 1.5
